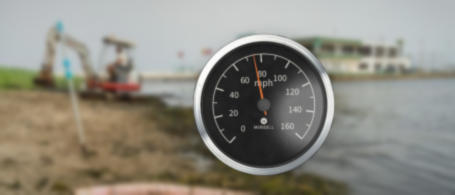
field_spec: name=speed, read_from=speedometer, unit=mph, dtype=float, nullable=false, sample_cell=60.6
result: 75
